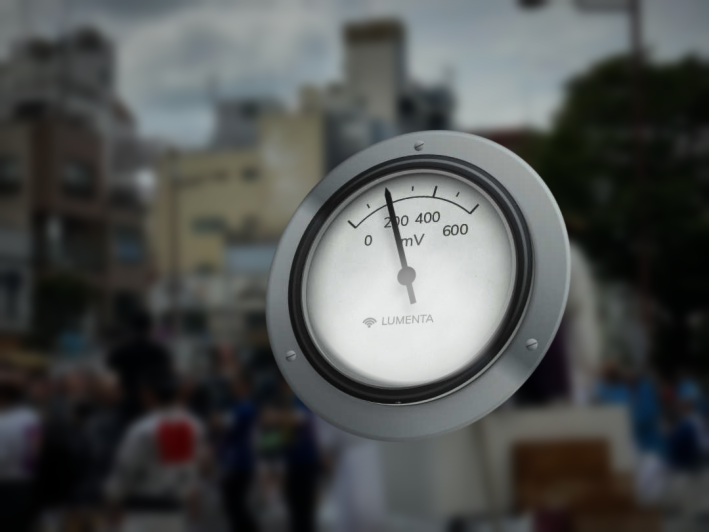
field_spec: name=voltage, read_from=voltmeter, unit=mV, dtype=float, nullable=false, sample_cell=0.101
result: 200
